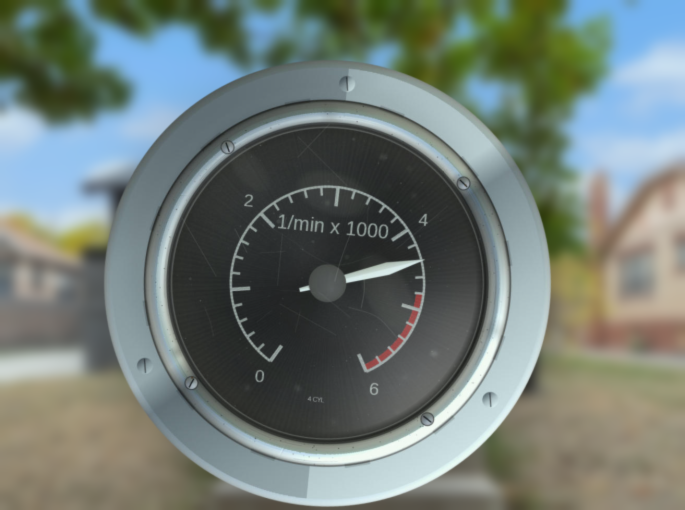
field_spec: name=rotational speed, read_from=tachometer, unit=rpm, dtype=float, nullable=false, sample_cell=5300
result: 4400
